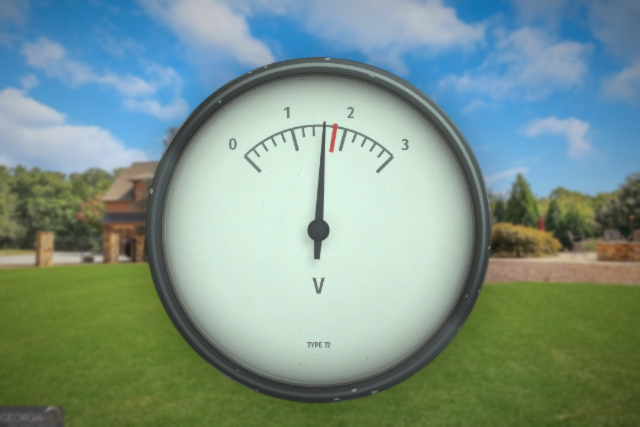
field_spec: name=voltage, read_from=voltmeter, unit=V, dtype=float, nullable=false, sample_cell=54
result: 1.6
